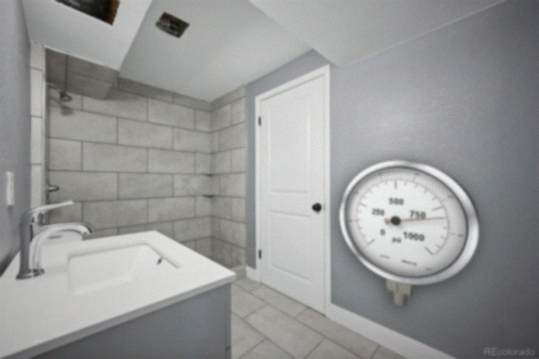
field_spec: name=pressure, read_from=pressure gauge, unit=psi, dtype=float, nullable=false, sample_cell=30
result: 800
